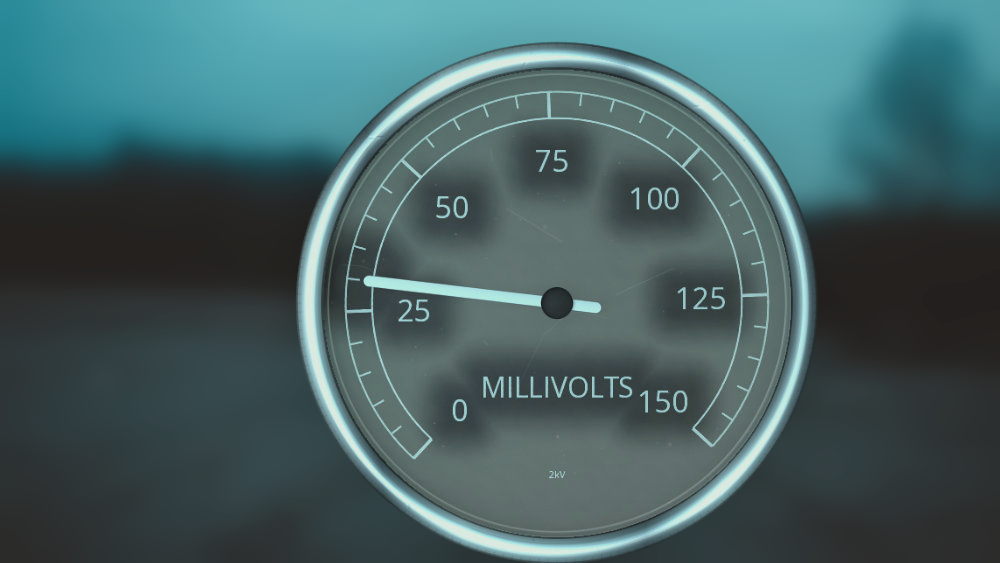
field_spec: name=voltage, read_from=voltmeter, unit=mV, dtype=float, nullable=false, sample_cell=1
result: 30
